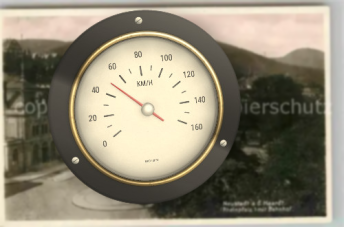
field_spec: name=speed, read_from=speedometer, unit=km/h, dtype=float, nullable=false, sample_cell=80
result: 50
